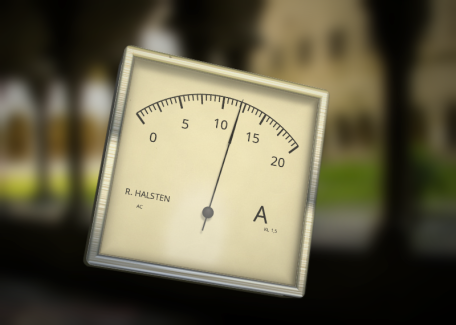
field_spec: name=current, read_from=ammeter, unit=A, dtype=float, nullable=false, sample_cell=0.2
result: 12
